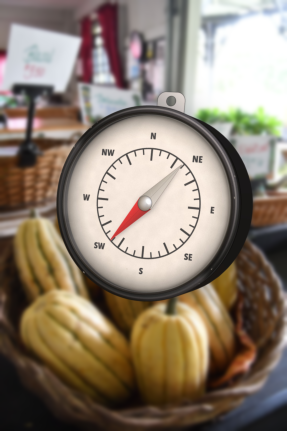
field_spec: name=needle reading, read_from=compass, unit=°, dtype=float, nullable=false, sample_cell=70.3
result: 220
